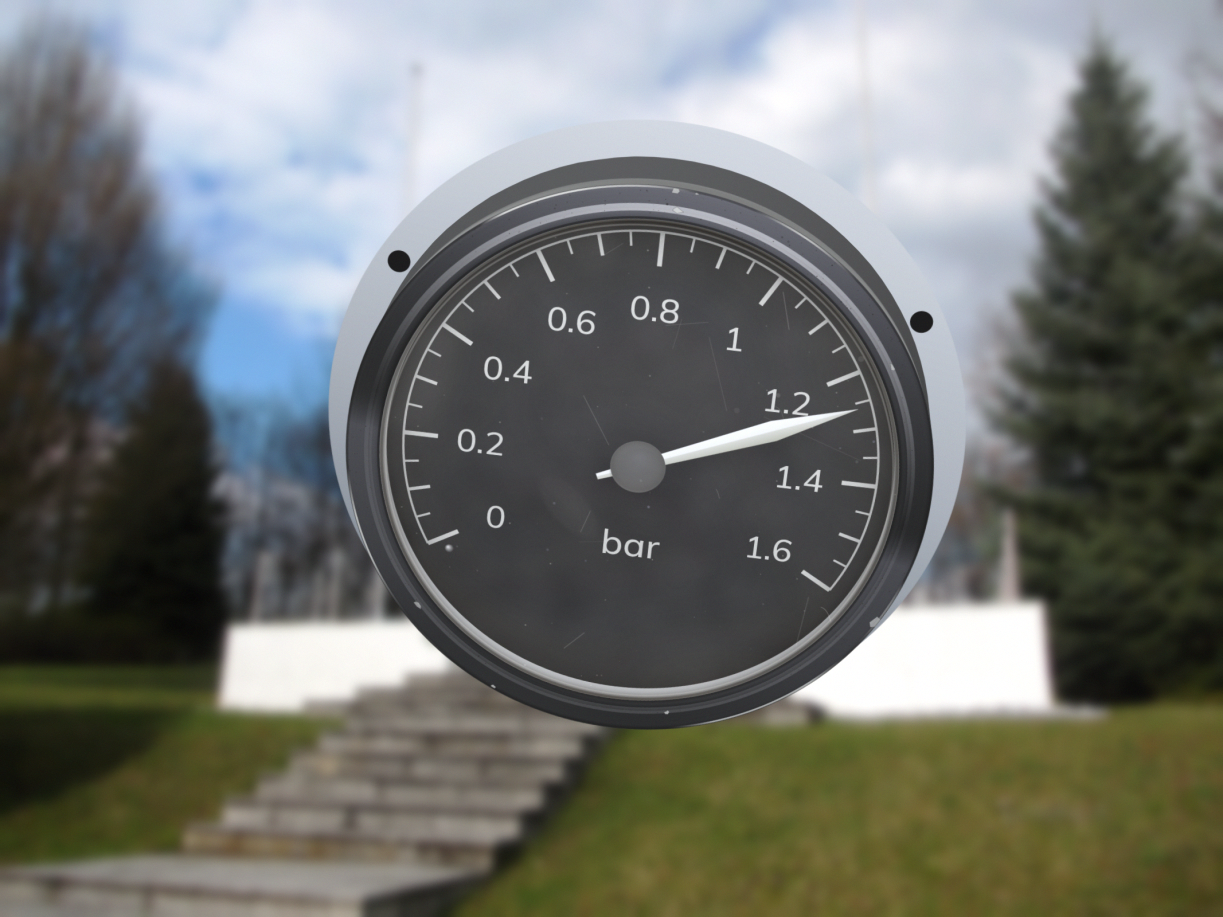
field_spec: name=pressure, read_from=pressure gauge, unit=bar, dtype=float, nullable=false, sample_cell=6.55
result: 1.25
